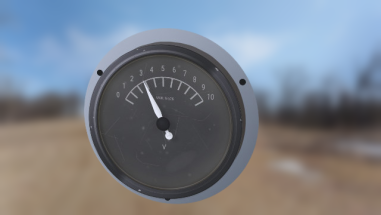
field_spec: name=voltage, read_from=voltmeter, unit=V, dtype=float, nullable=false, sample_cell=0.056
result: 3
